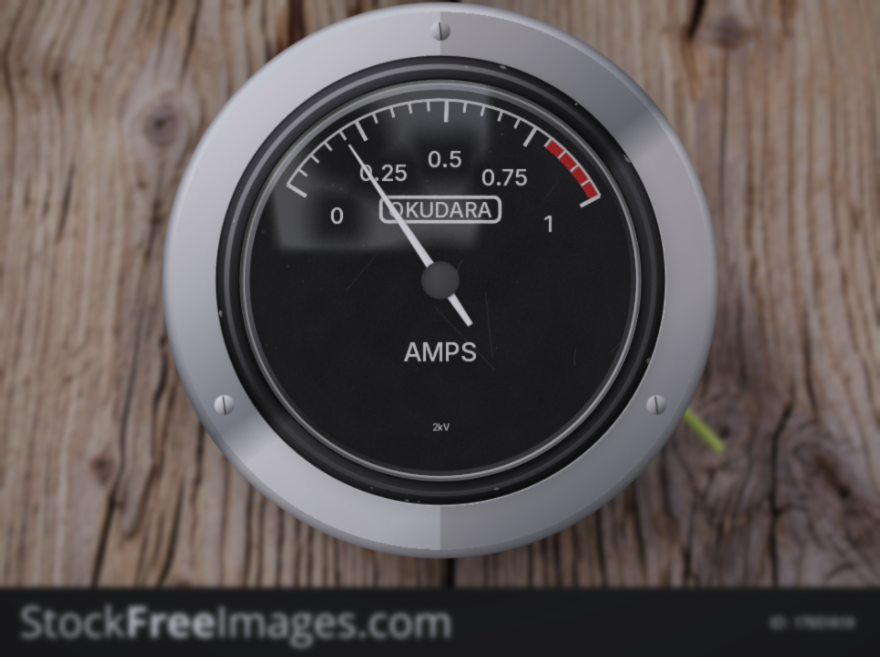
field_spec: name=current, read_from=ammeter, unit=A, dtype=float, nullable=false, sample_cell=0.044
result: 0.2
